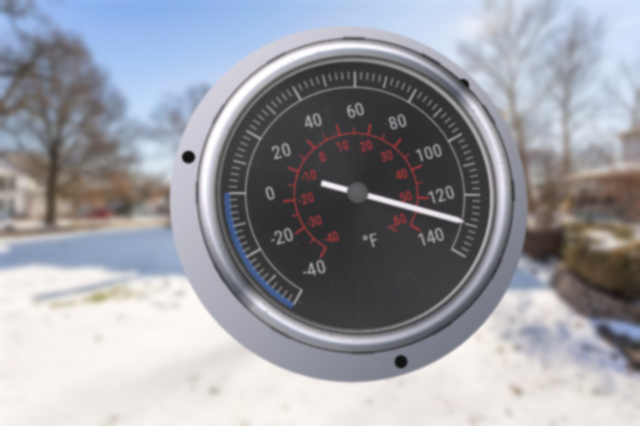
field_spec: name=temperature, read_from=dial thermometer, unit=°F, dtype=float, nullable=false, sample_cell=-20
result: 130
